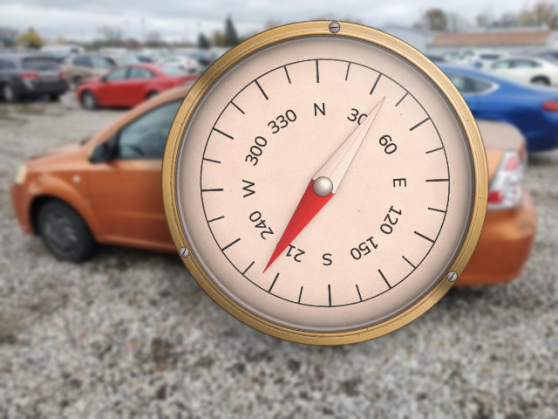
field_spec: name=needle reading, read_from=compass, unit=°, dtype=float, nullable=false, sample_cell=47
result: 217.5
